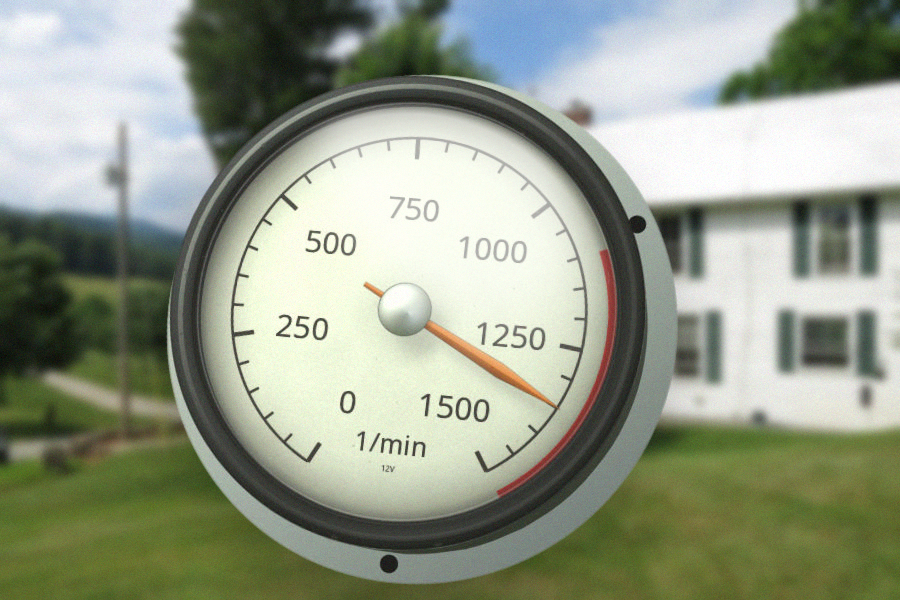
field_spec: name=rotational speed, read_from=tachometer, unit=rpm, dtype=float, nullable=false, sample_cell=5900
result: 1350
